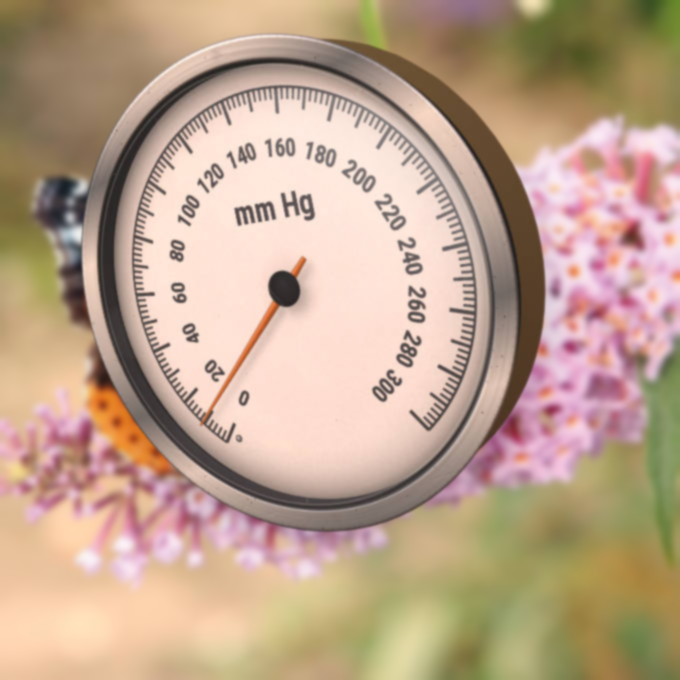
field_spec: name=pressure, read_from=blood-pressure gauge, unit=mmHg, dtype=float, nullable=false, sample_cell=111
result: 10
